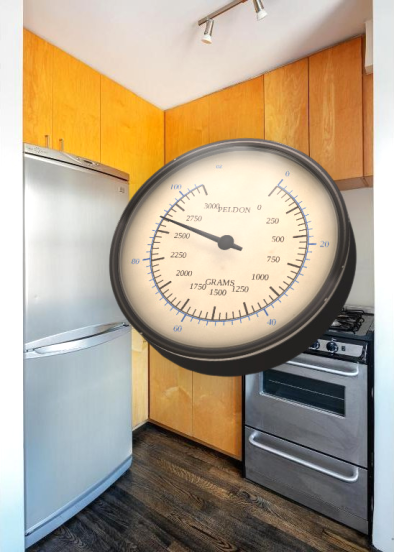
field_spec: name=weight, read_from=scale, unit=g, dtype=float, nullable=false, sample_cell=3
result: 2600
